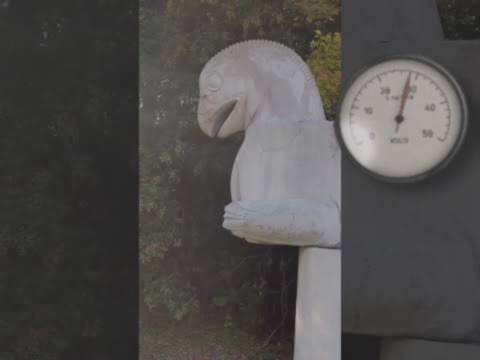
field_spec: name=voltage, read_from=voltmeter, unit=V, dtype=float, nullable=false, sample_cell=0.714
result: 28
